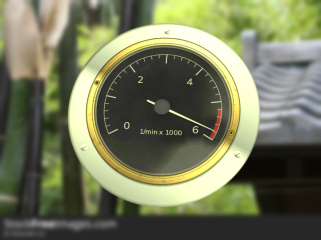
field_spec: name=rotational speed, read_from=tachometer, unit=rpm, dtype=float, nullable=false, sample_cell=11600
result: 5800
